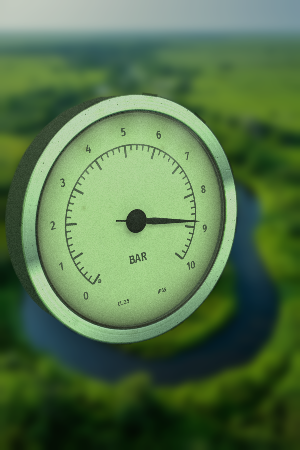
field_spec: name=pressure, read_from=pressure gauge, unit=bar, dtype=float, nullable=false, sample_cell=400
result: 8.8
